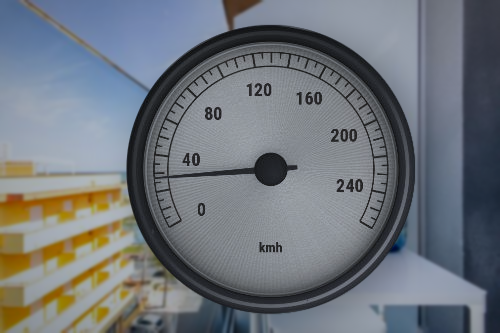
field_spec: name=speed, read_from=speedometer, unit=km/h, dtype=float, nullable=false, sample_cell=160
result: 27.5
